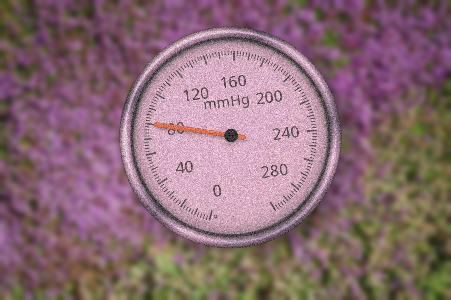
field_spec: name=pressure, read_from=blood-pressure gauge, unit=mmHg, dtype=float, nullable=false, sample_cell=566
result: 80
